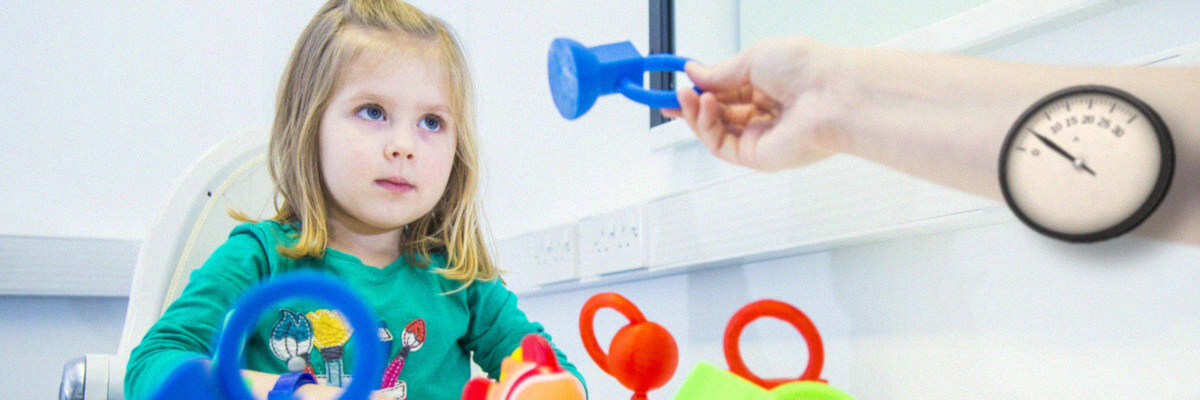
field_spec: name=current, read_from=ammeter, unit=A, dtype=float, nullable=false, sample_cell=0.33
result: 5
